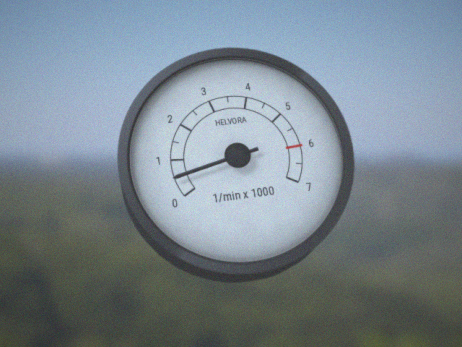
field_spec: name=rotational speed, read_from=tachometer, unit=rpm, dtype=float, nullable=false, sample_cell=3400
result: 500
